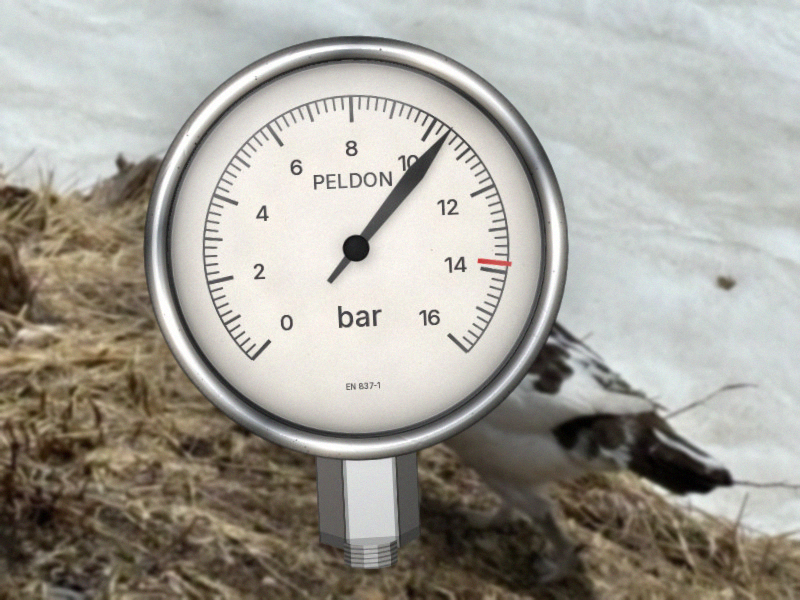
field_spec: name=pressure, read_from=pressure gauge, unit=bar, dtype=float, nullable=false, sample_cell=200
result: 10.4
